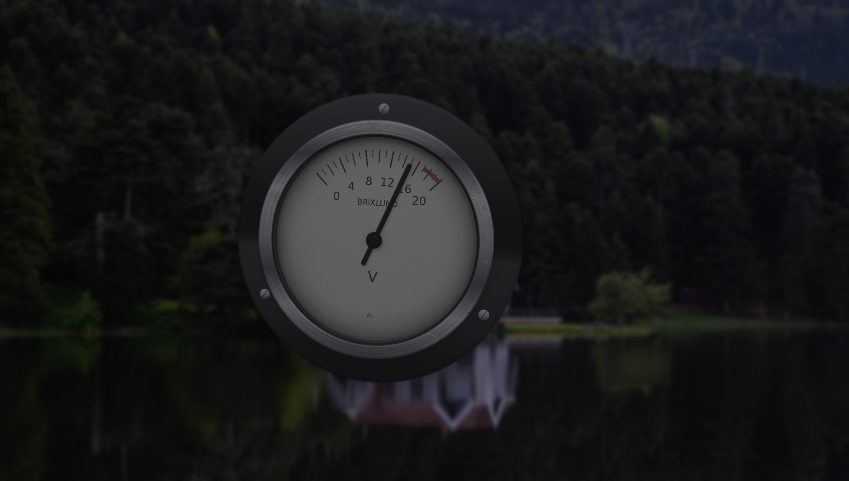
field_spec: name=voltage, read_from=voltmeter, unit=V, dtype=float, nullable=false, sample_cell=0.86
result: 15
